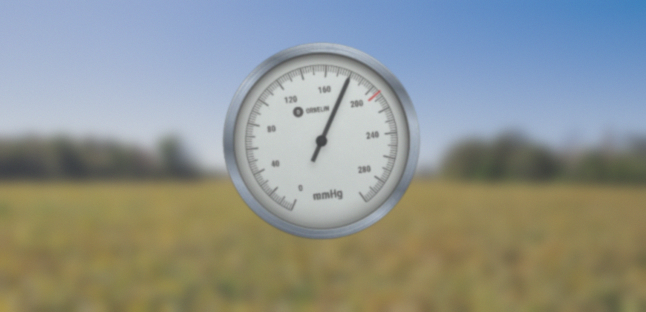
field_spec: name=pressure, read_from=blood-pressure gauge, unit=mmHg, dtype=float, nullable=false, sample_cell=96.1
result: 180
